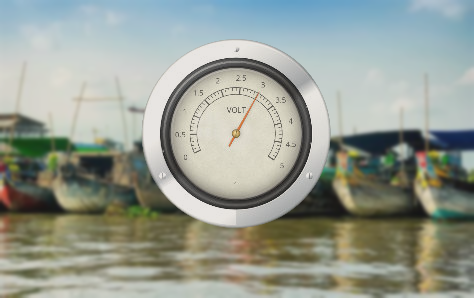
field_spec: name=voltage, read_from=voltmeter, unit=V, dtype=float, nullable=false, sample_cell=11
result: 3
